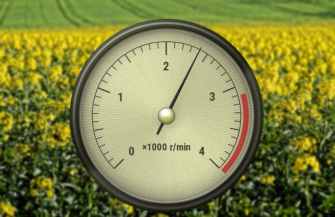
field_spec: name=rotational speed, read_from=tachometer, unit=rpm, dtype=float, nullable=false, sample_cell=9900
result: 2400
